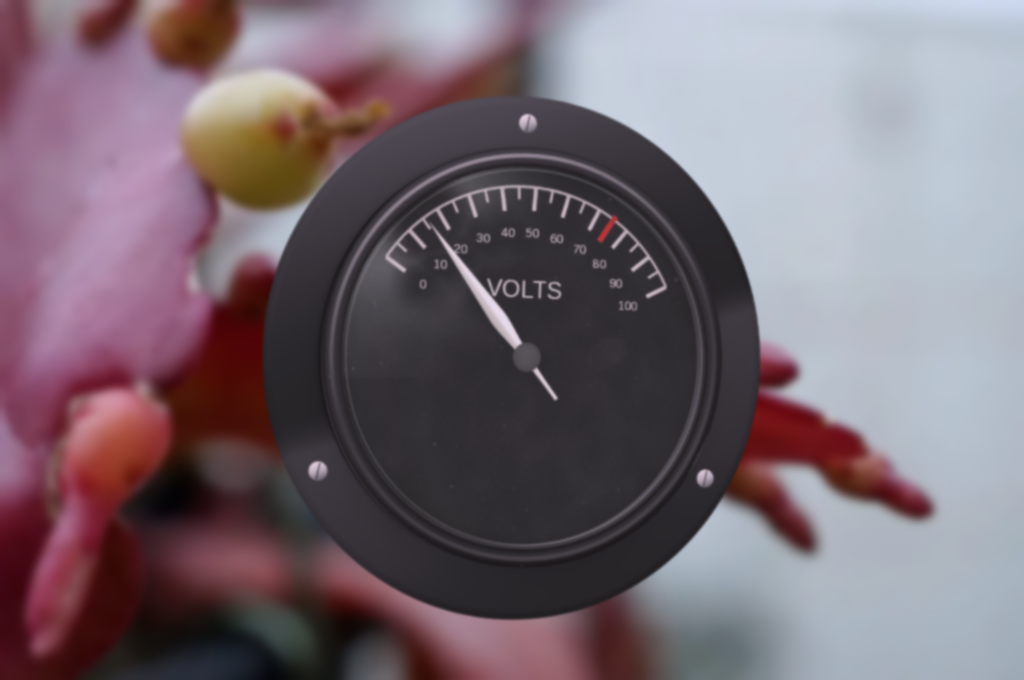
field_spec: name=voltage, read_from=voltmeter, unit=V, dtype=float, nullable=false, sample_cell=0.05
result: 15
